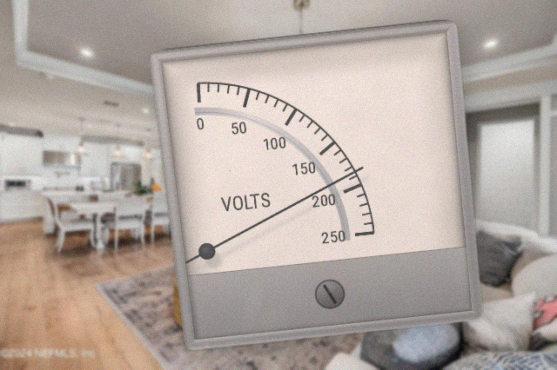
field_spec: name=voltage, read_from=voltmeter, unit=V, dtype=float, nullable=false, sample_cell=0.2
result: 185
